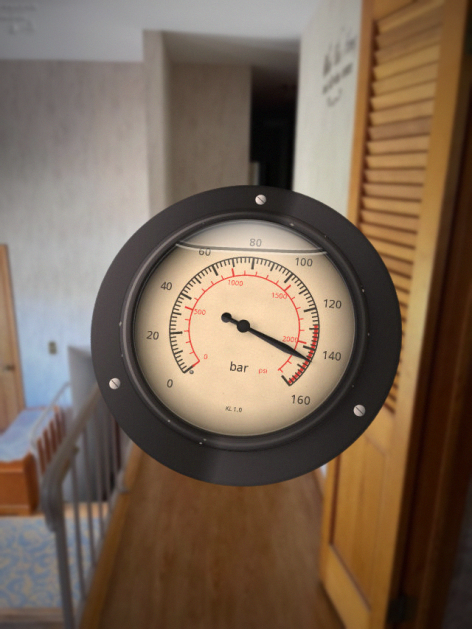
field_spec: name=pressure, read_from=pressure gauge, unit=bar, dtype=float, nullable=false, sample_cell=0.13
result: 146
